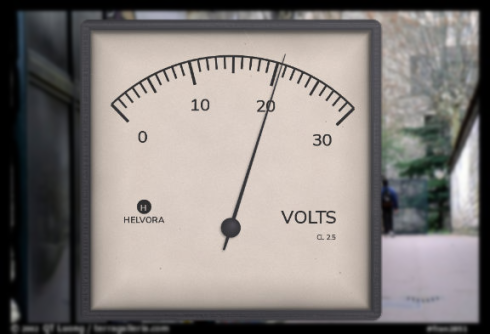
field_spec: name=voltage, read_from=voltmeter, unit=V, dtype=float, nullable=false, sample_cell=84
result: 20.5
